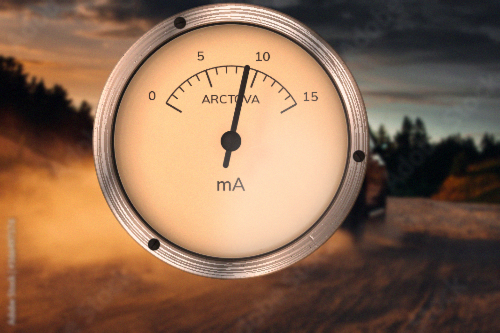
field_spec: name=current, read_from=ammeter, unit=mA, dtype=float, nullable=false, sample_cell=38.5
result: 9
